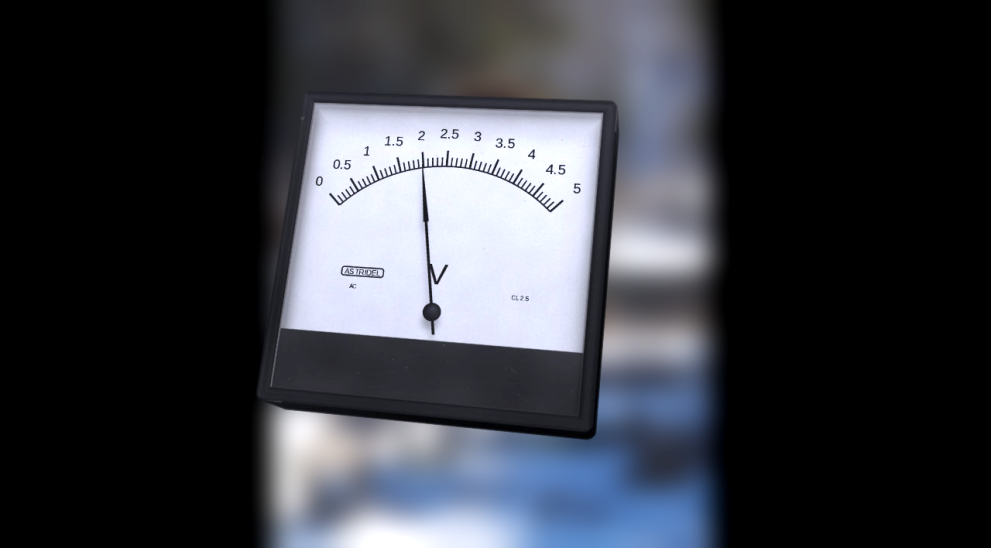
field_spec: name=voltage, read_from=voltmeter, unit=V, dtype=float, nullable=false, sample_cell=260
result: 2
